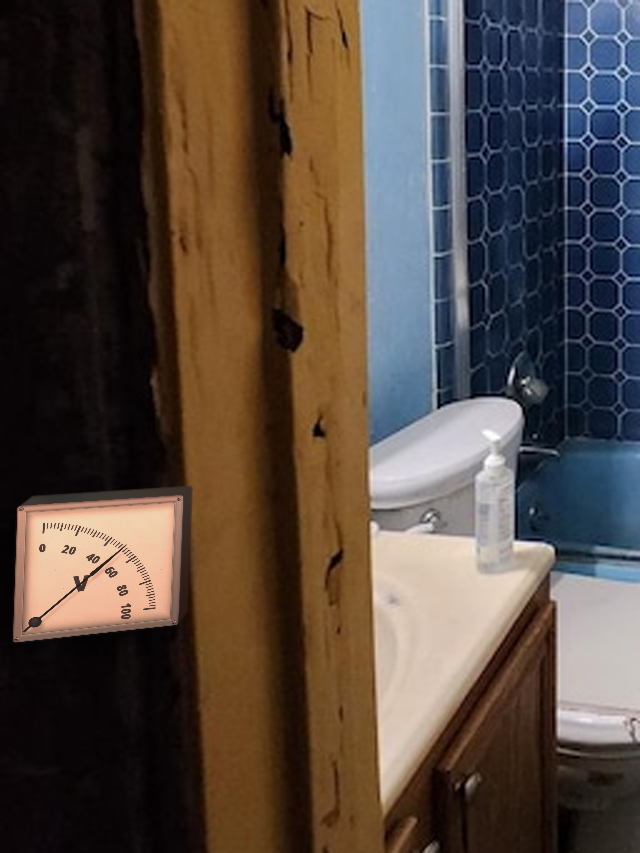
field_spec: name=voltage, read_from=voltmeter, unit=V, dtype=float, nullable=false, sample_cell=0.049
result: 50
